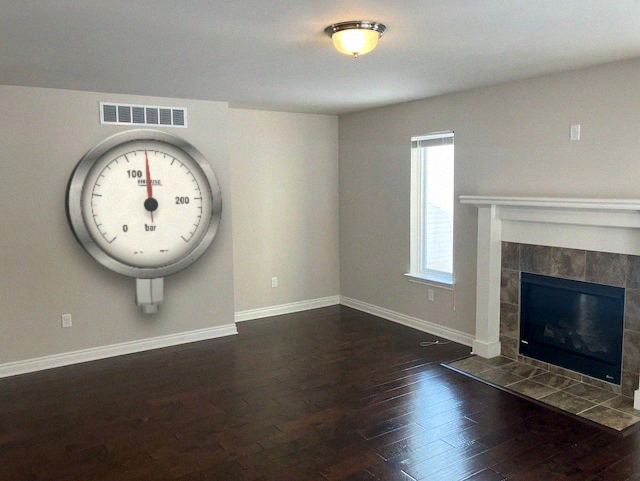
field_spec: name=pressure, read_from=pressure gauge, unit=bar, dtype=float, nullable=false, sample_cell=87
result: 120
